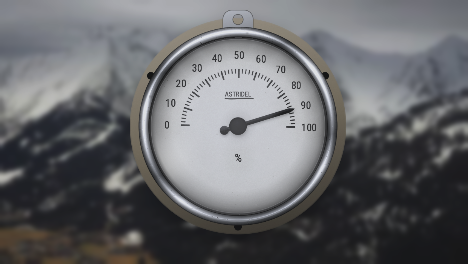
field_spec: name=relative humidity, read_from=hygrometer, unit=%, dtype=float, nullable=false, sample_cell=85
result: 90
